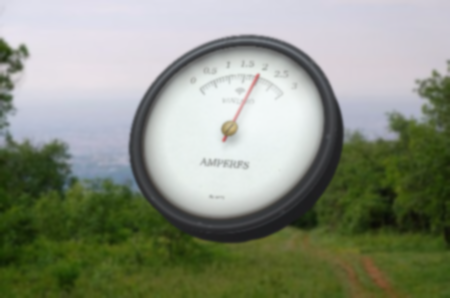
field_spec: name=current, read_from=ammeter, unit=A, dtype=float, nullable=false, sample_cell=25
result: 2
